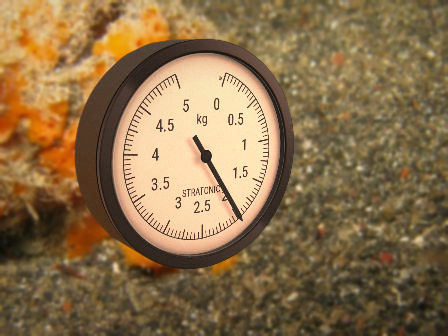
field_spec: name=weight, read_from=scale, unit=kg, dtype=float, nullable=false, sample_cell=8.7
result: 2
